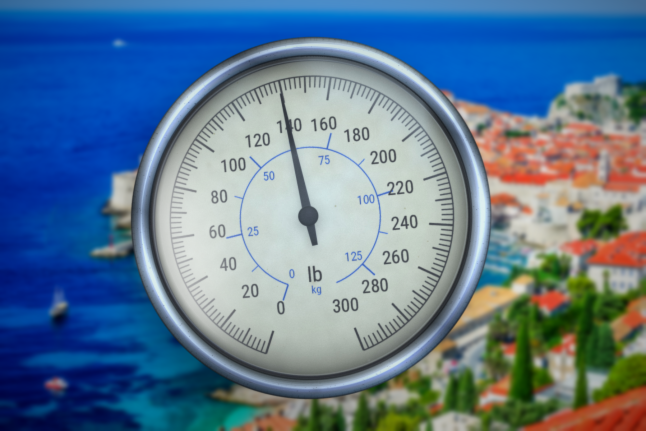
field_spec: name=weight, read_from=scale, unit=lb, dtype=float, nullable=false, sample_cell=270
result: 140
